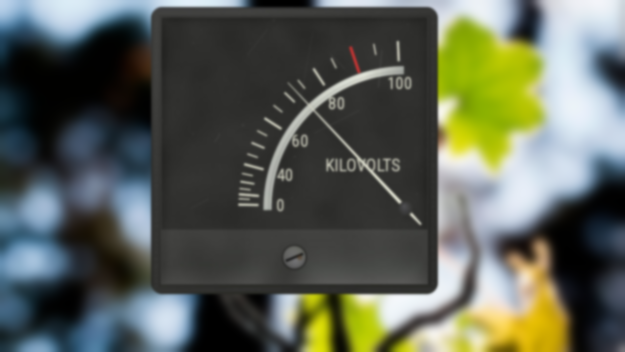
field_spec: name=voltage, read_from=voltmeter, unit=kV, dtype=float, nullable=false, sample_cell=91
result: 72.5
